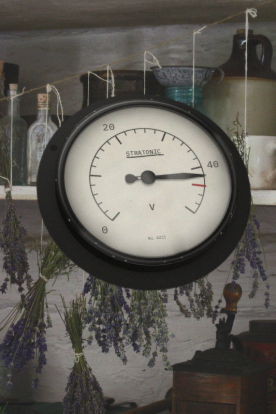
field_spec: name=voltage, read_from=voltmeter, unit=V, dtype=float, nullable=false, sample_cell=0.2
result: 42
